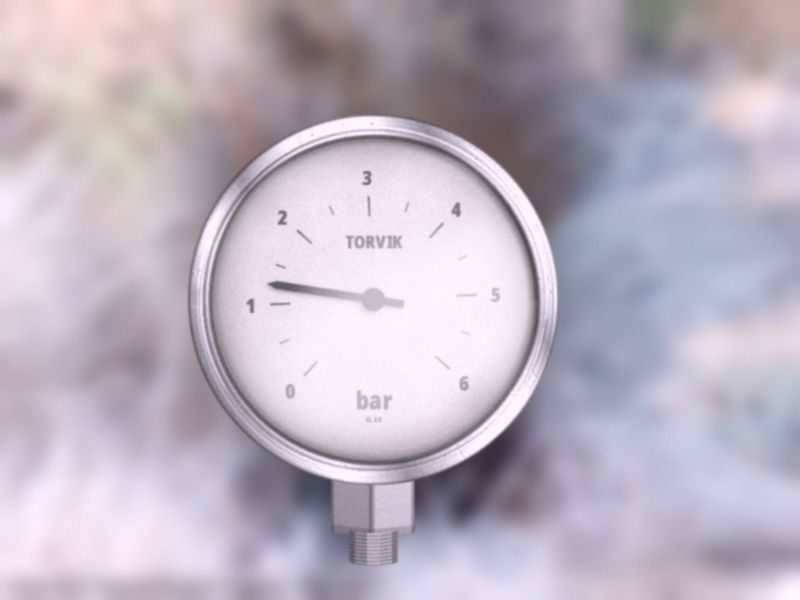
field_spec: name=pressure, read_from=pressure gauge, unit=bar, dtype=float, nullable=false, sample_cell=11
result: 1.25
